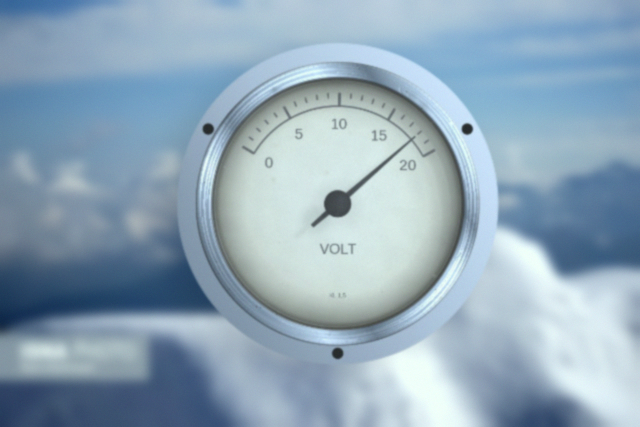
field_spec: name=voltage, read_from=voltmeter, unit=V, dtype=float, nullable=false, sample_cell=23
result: 18
